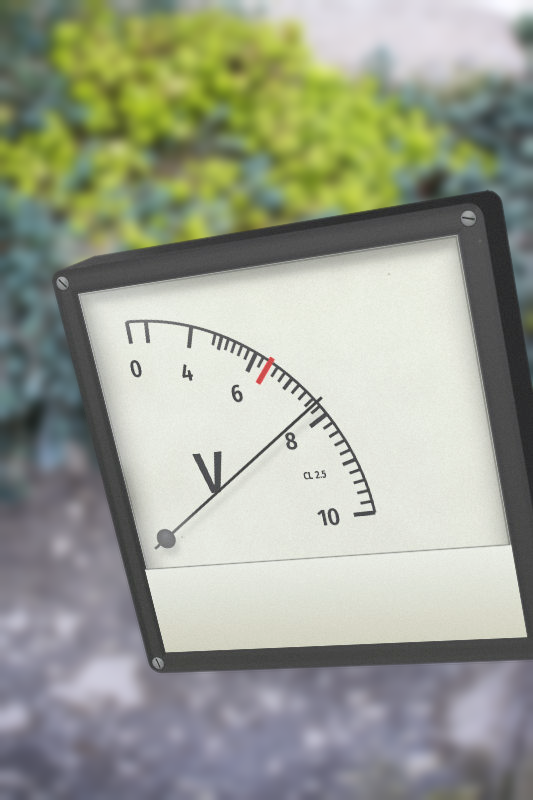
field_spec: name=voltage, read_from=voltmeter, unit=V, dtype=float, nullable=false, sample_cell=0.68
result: 7.7
